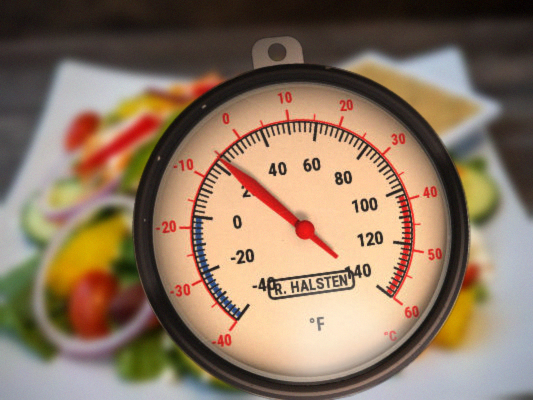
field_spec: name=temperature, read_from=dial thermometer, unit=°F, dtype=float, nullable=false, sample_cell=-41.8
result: 22
